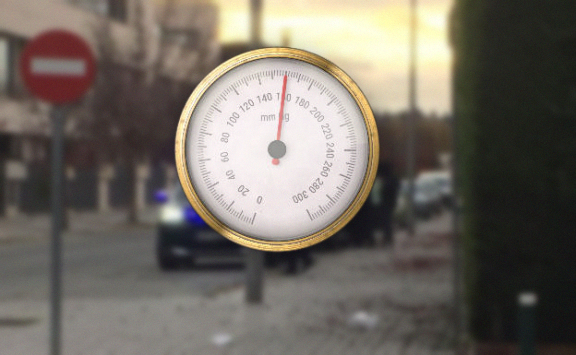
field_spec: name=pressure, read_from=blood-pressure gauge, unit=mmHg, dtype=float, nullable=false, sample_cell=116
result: 160
